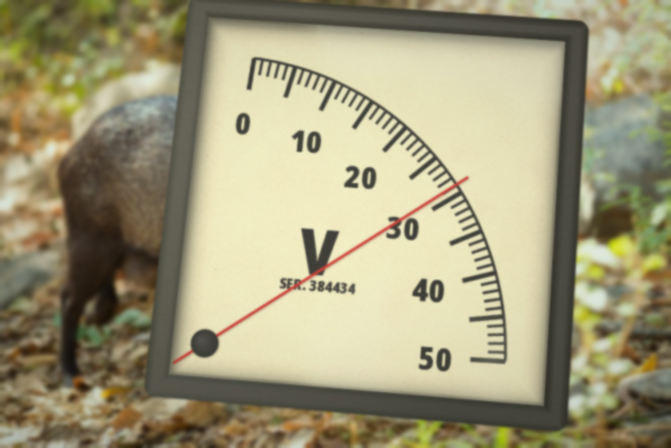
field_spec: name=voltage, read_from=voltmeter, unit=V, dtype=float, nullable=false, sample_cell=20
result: 29
